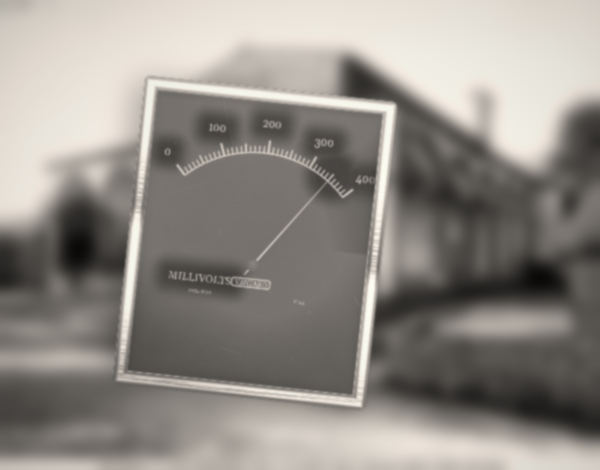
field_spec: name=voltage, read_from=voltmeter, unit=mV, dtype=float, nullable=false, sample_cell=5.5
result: 350
